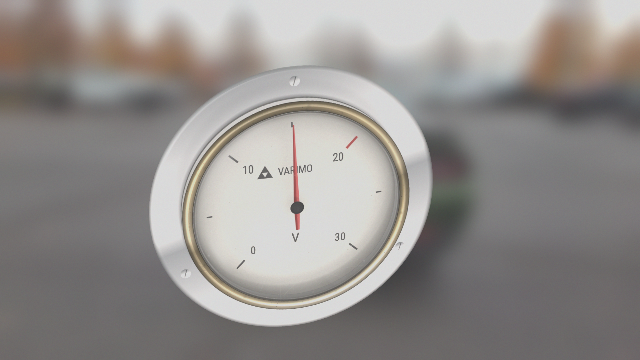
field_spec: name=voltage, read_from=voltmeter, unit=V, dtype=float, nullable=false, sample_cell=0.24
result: 15
